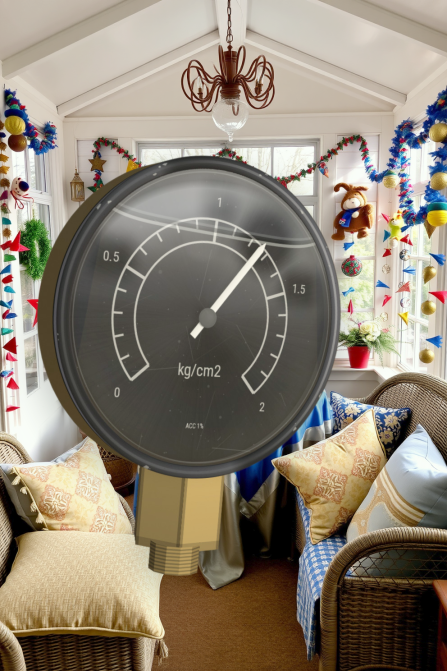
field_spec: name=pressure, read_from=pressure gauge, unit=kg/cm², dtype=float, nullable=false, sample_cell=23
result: 1.25
